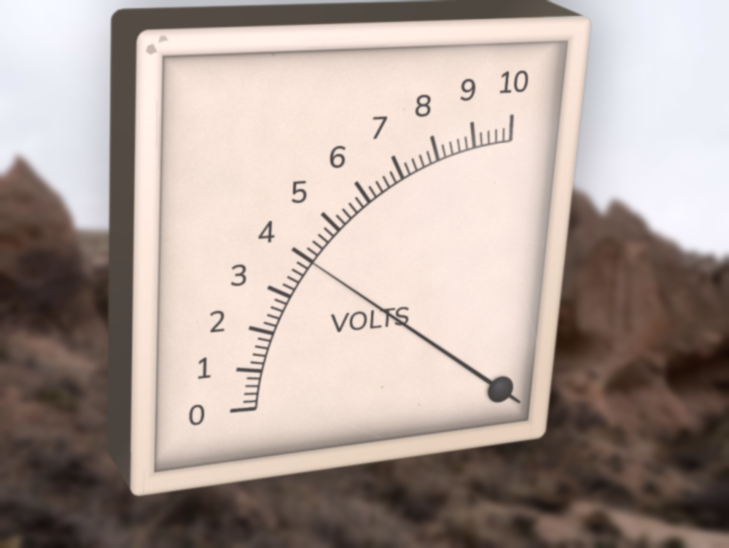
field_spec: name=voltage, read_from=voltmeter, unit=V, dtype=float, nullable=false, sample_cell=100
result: 4
